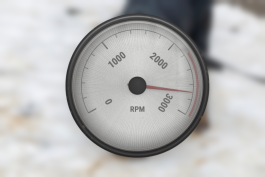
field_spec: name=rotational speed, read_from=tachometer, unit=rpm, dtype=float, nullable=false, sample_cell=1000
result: 2700
